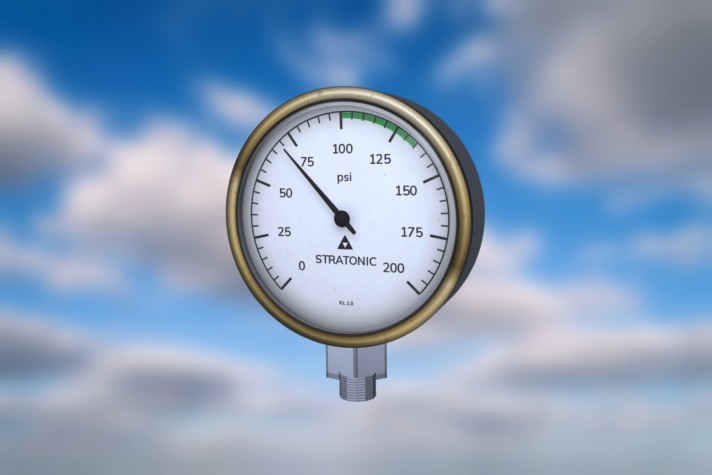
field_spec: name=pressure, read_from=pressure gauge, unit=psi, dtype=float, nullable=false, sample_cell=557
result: 70
